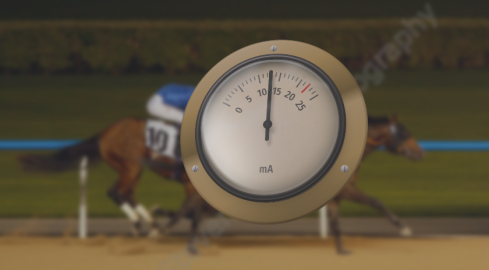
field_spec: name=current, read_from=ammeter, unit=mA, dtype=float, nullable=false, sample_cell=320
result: 13
